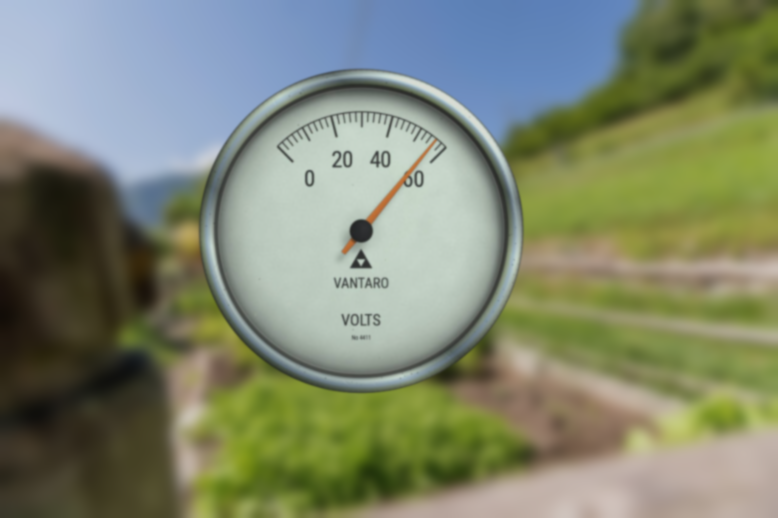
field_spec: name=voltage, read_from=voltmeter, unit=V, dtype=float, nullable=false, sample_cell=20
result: 56
